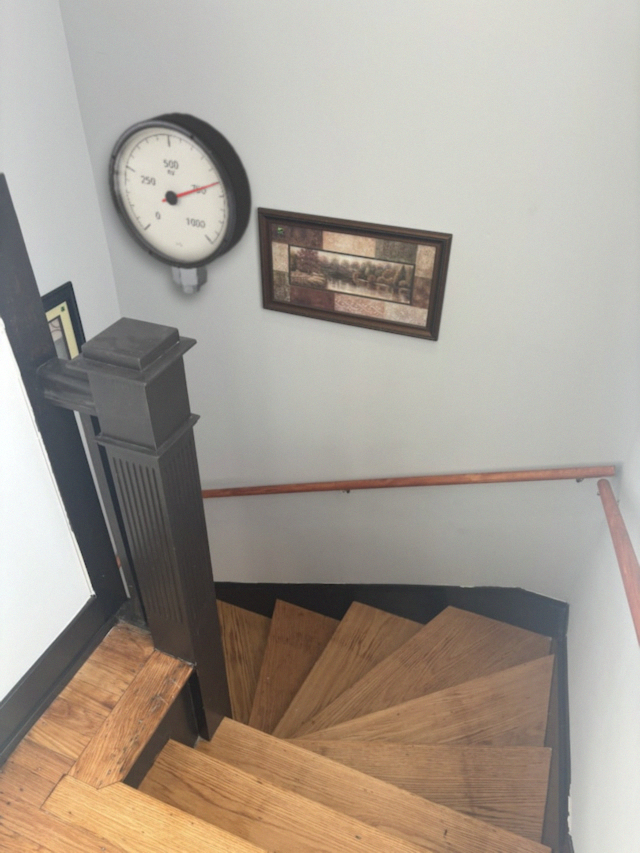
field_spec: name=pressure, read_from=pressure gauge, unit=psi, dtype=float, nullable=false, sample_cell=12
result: 750
